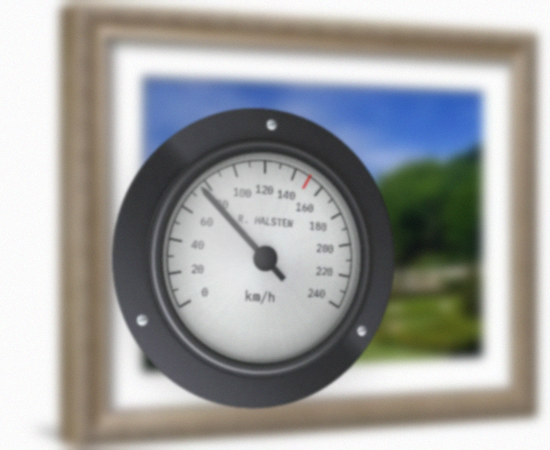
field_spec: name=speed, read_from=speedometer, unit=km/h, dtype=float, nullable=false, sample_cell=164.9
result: 75
